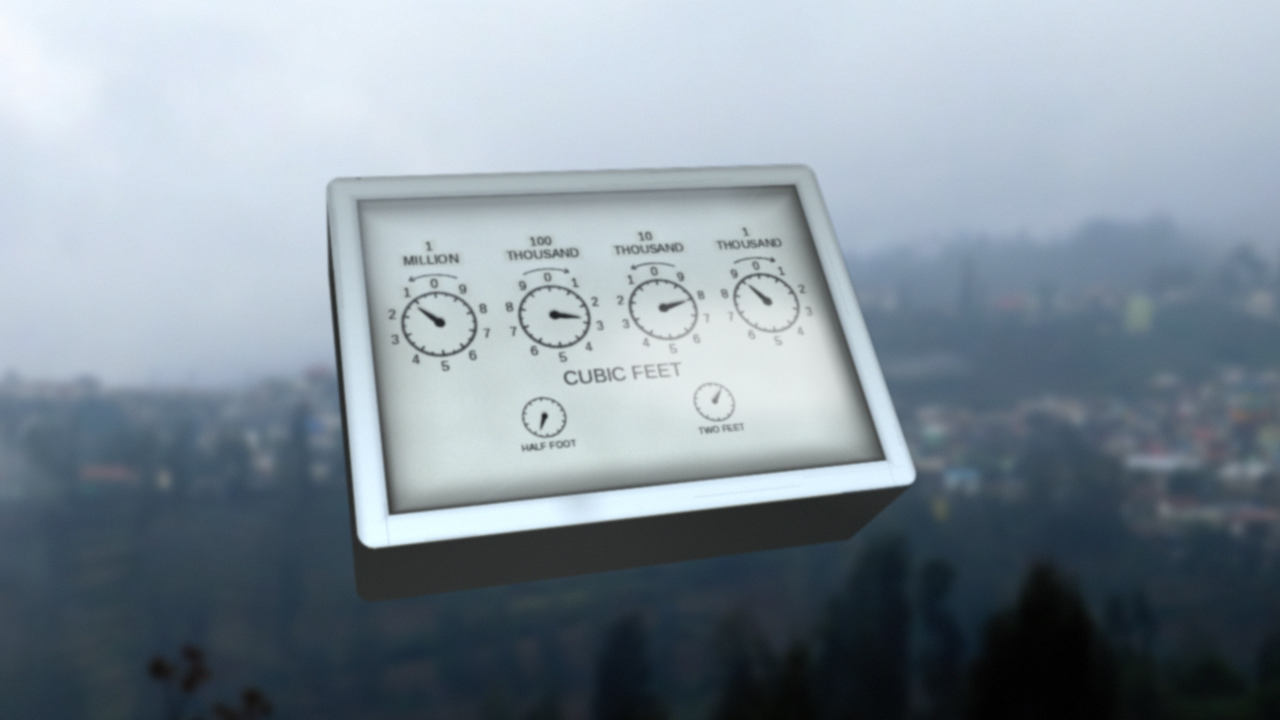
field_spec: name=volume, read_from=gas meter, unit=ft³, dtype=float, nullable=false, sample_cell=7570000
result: 127900
